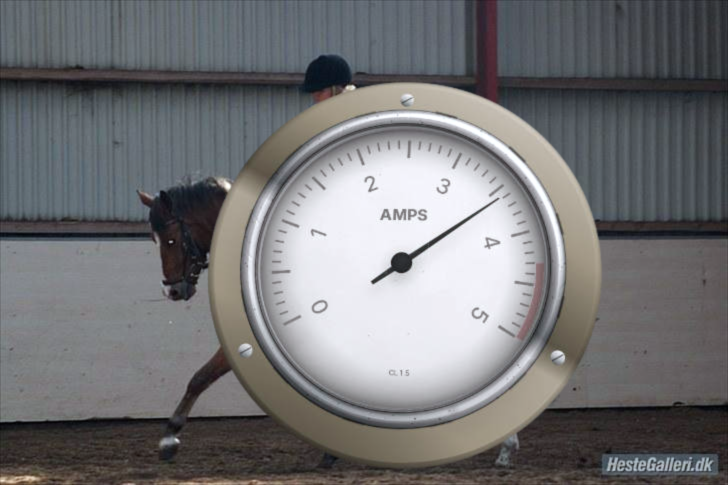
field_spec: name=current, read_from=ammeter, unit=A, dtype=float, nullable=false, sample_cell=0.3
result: 3.6
